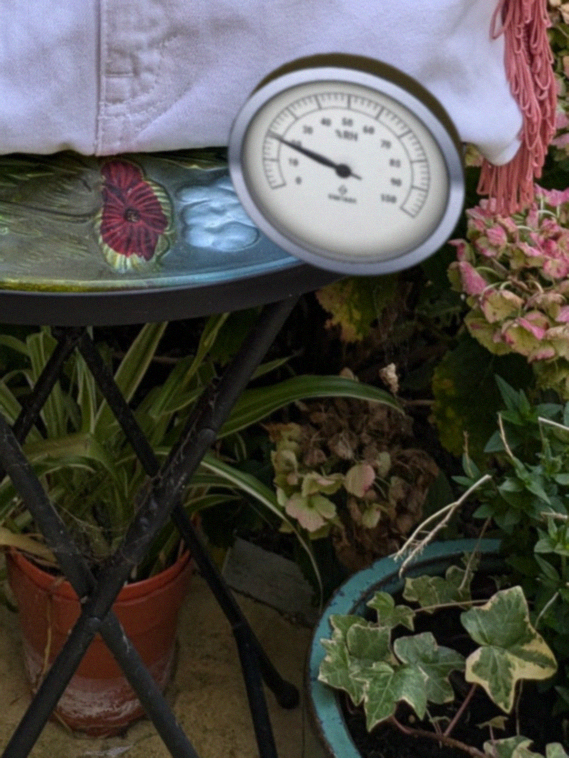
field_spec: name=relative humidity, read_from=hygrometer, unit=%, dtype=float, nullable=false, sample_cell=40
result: 20
